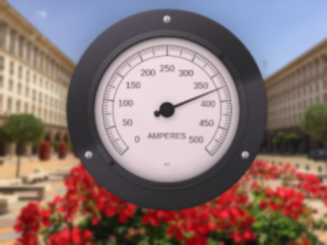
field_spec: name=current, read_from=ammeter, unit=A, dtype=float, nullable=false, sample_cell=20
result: 375
